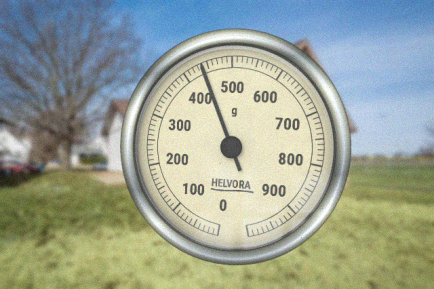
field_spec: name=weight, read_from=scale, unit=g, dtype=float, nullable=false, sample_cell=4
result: 440
